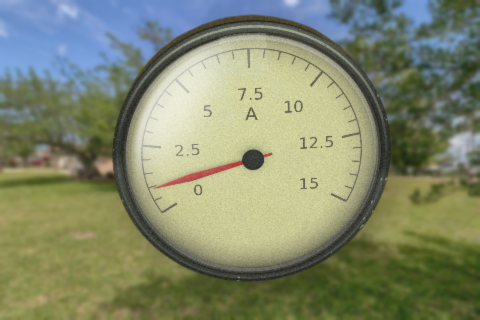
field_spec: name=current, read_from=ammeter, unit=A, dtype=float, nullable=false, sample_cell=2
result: 1
